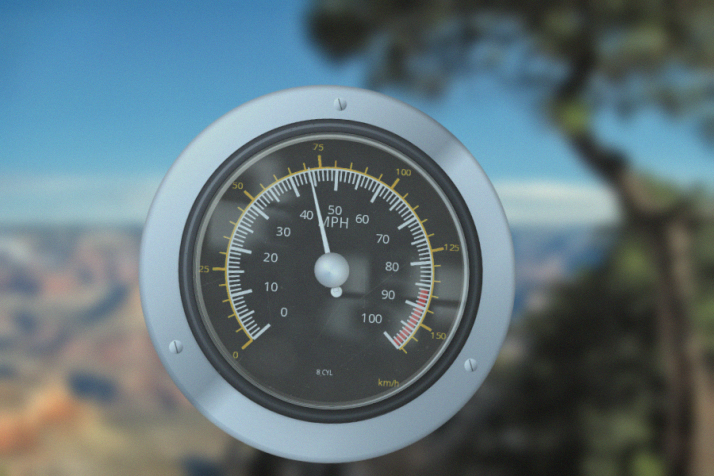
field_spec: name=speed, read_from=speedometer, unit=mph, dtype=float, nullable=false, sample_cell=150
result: 44
